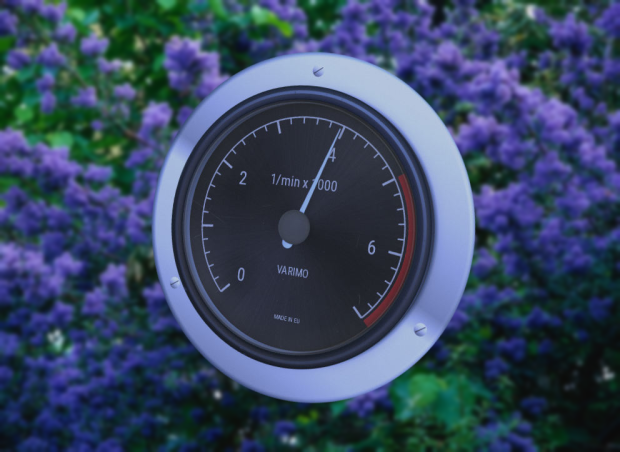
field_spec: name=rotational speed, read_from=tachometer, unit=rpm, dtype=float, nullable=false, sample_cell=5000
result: 4000
